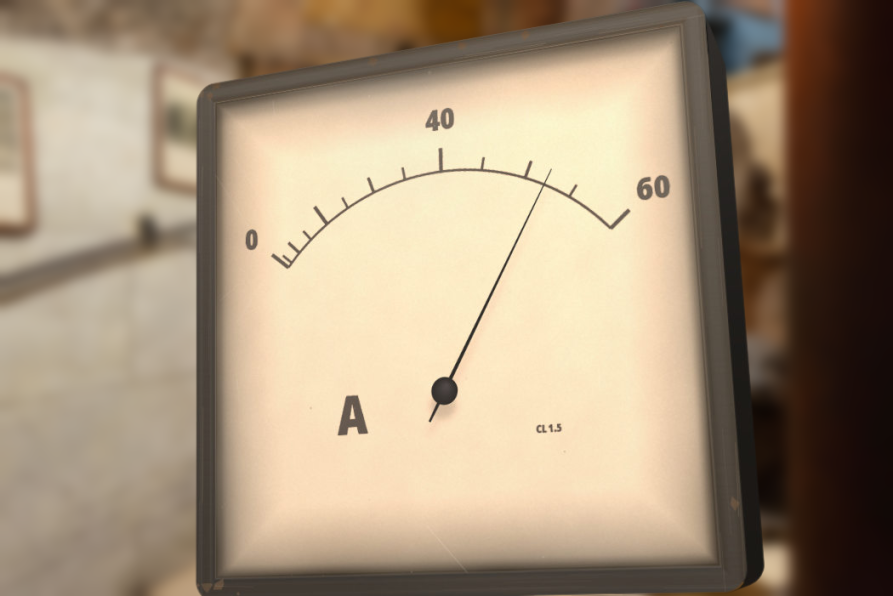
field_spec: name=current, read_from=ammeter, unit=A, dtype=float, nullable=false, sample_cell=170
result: 52.5
